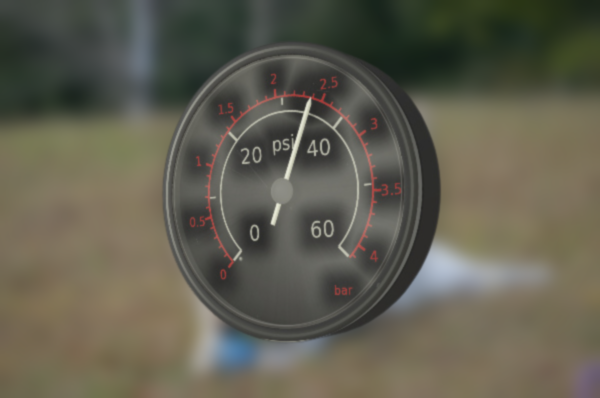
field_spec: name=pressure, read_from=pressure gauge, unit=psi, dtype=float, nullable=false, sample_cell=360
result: 35
